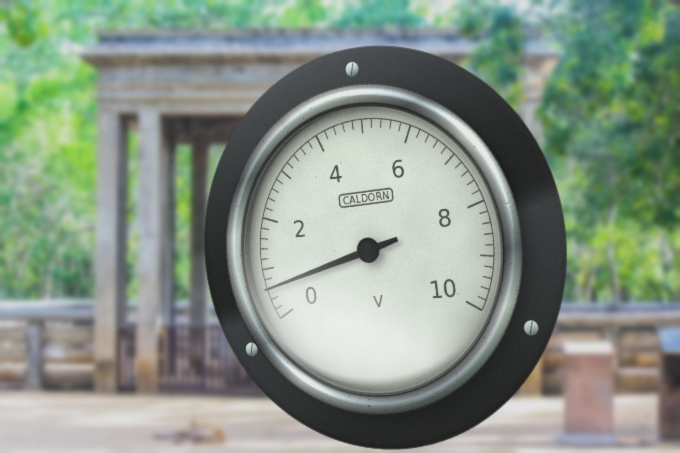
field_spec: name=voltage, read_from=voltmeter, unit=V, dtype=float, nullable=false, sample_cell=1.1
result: 0.6
